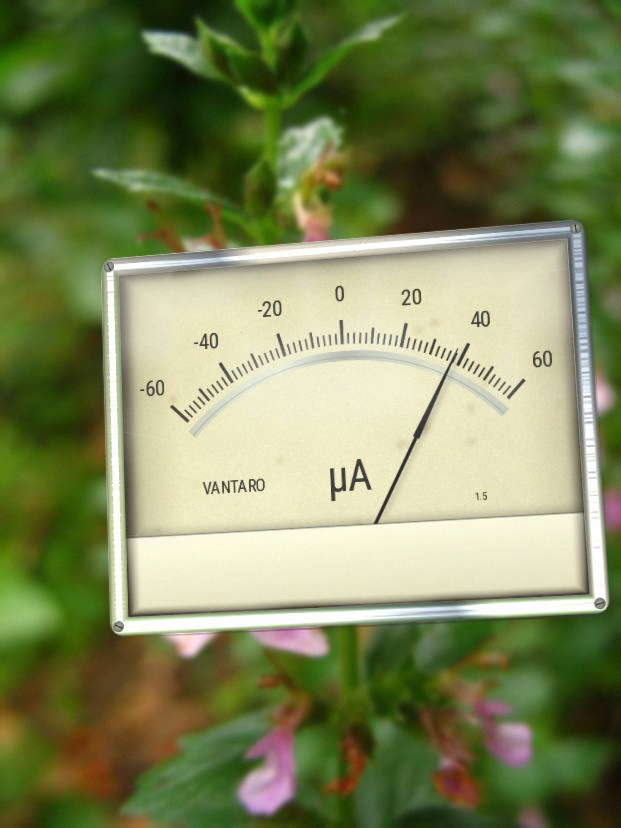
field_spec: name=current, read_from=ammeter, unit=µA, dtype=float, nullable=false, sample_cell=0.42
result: 38
